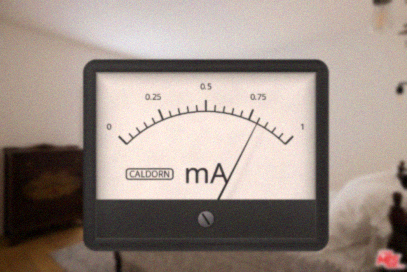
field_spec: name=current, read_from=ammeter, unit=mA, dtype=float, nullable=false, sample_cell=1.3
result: 0.8
